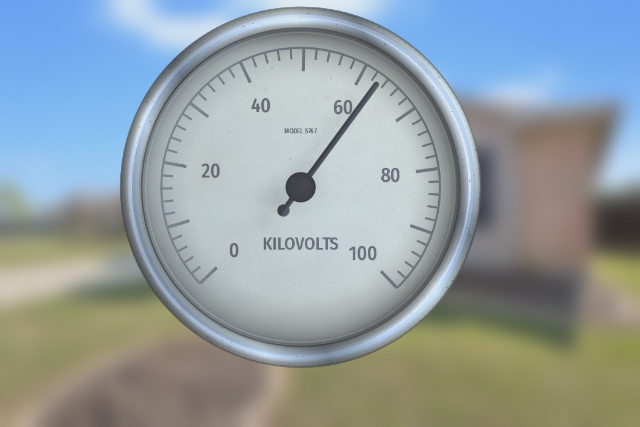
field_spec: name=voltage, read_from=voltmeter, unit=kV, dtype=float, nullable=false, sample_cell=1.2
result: 63
